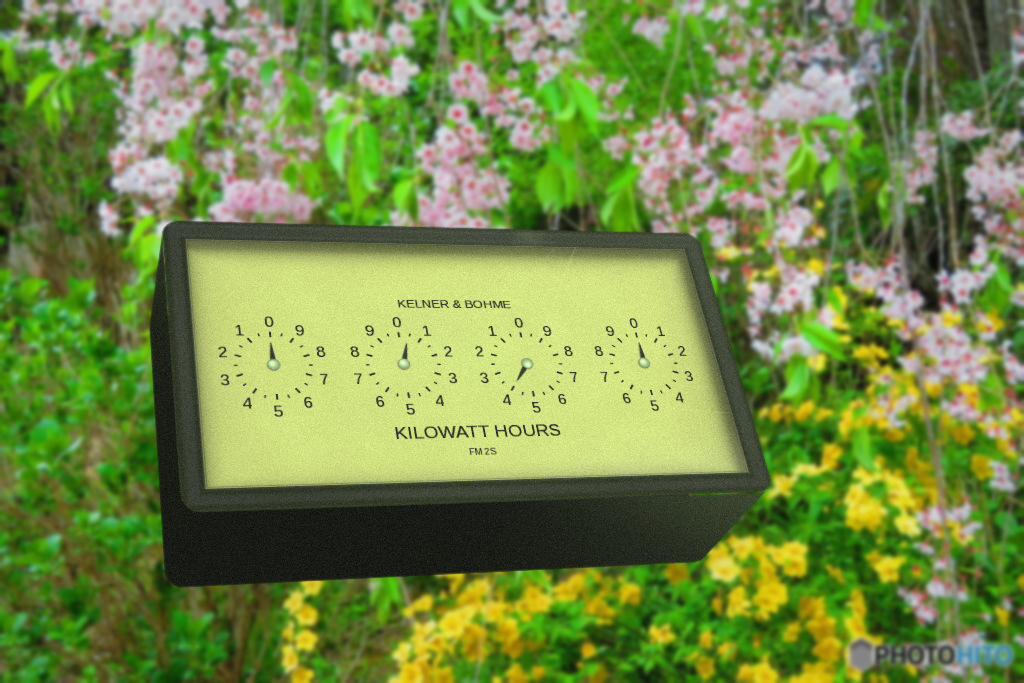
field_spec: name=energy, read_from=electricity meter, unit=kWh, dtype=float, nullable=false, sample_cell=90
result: 40
